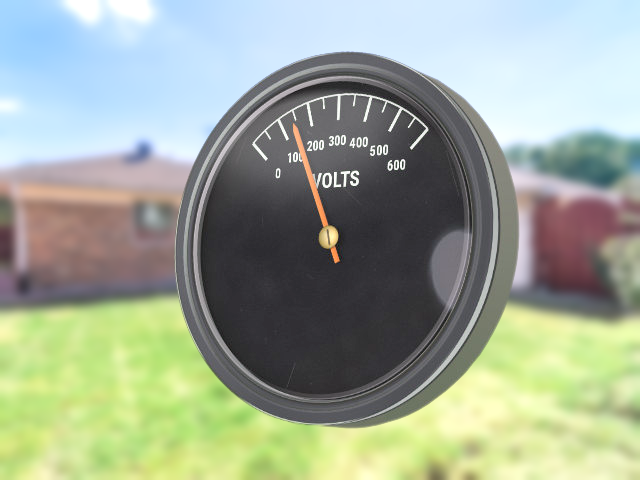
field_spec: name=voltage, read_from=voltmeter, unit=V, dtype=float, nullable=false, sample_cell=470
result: 150
